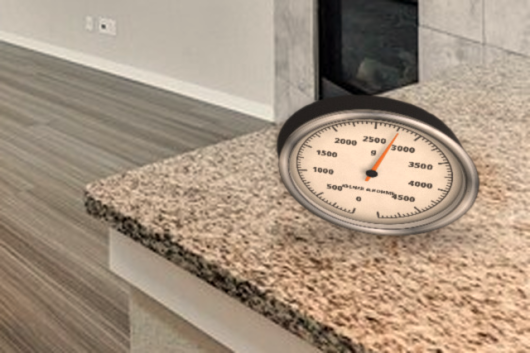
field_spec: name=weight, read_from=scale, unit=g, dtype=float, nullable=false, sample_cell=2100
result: 2750
